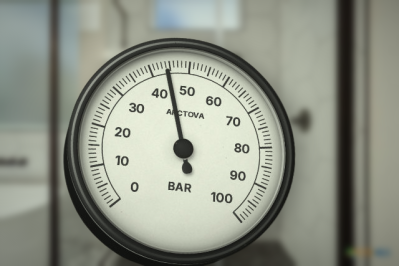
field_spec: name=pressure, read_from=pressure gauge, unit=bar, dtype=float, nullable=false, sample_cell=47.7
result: 44
